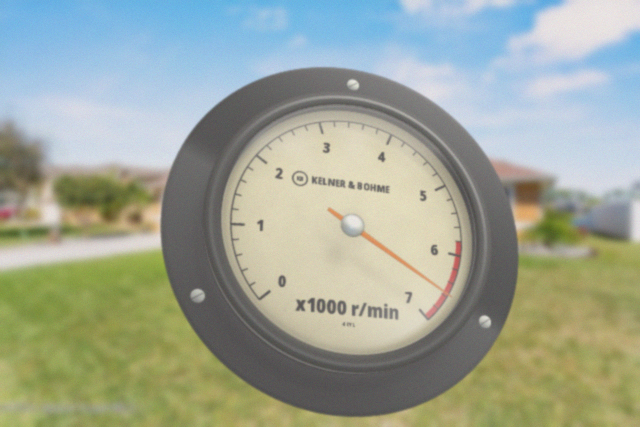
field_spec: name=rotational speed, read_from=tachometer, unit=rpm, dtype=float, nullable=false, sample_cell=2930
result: 6600
